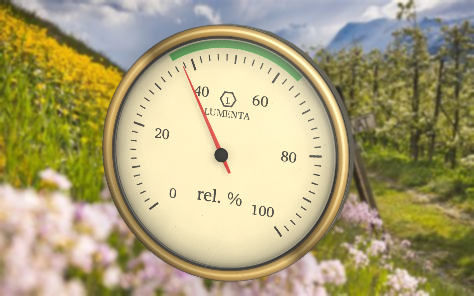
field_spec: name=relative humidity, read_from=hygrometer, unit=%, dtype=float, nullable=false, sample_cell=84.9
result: 38
